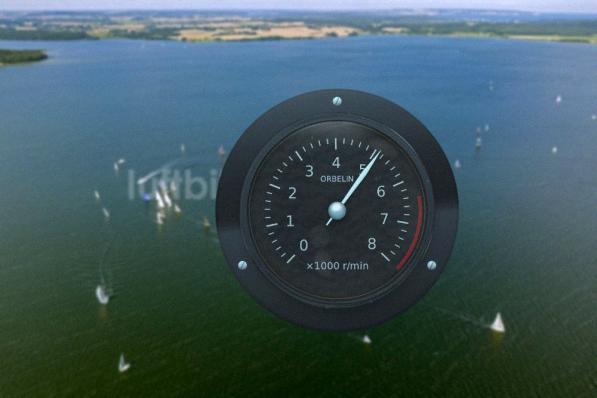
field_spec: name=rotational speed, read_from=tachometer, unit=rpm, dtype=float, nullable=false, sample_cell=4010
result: 5100
